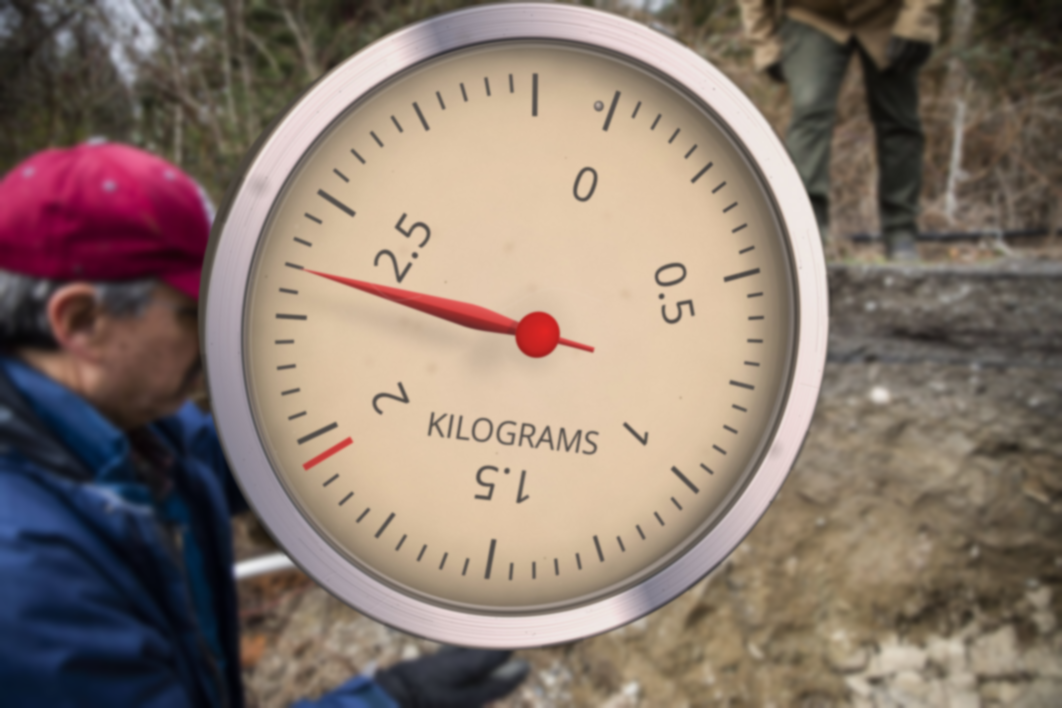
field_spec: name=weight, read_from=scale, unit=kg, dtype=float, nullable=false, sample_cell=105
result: 2.35
